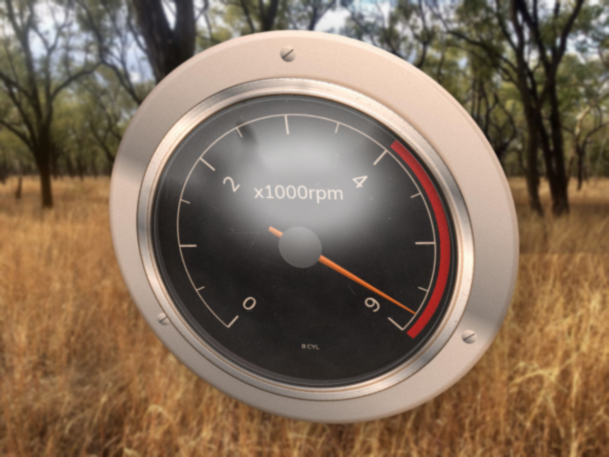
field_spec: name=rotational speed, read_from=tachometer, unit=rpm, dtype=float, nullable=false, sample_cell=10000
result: 5750
